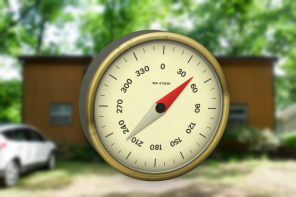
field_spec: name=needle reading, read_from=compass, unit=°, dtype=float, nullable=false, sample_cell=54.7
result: 45
